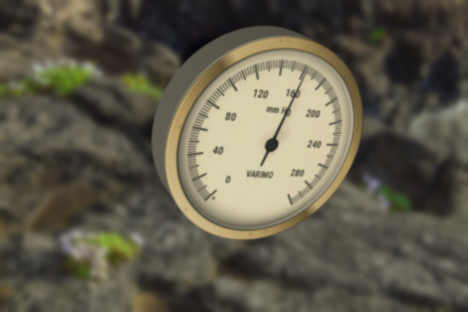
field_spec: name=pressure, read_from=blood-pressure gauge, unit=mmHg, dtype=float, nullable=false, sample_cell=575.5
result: 160
